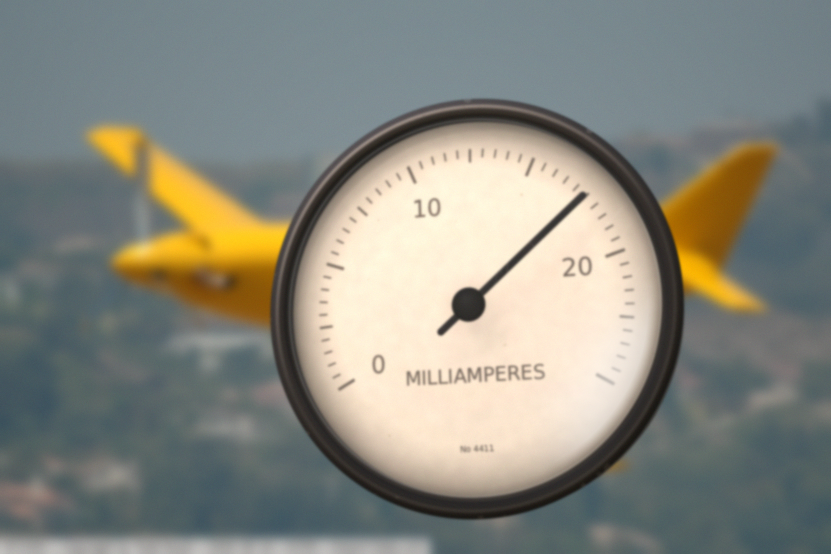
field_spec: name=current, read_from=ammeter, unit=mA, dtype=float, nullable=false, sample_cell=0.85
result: 17.5
